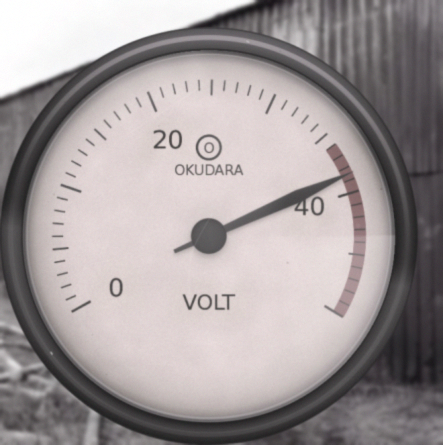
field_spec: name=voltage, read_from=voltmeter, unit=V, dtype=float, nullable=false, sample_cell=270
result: 38.5
